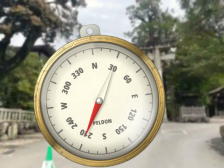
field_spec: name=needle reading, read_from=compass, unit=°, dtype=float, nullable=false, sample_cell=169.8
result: 210
